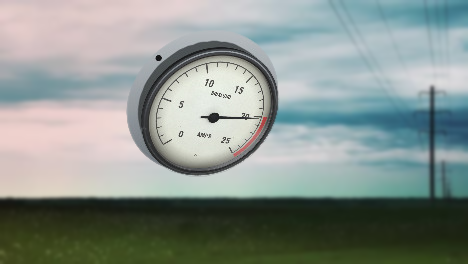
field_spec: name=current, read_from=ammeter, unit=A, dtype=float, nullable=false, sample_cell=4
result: 20
